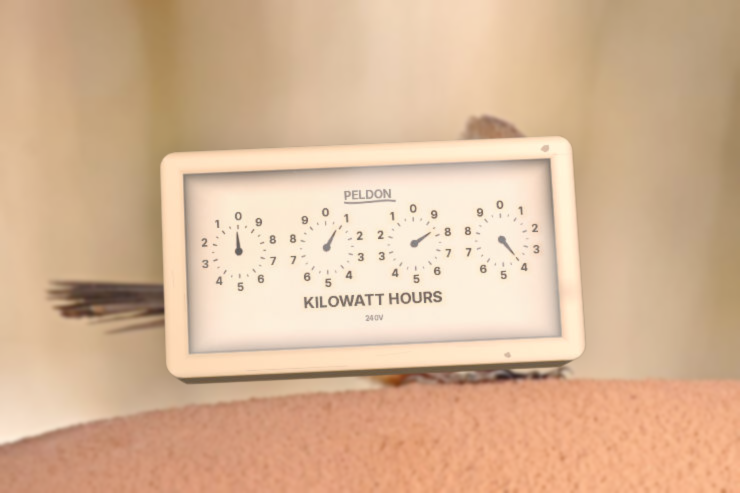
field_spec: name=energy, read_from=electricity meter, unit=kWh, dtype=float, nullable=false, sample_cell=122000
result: 84
